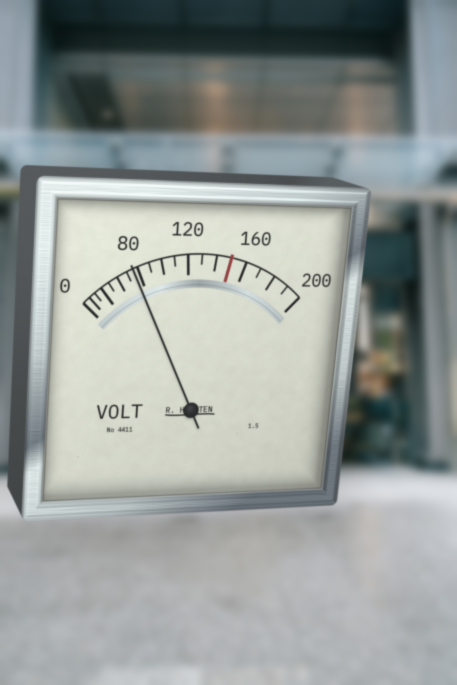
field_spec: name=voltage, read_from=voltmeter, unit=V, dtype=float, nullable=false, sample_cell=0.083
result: 75
